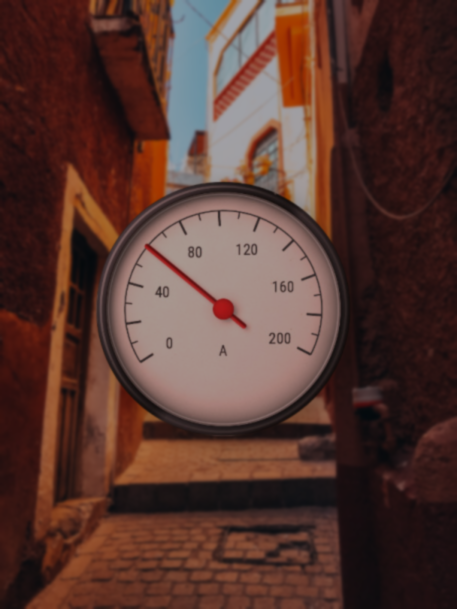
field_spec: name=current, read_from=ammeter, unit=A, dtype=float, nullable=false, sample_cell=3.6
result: 60
